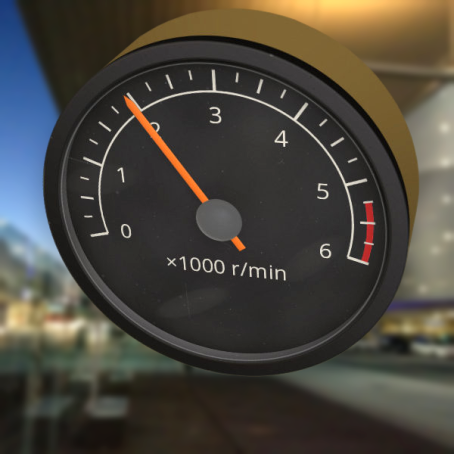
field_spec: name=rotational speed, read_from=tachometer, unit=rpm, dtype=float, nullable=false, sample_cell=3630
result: 2000
